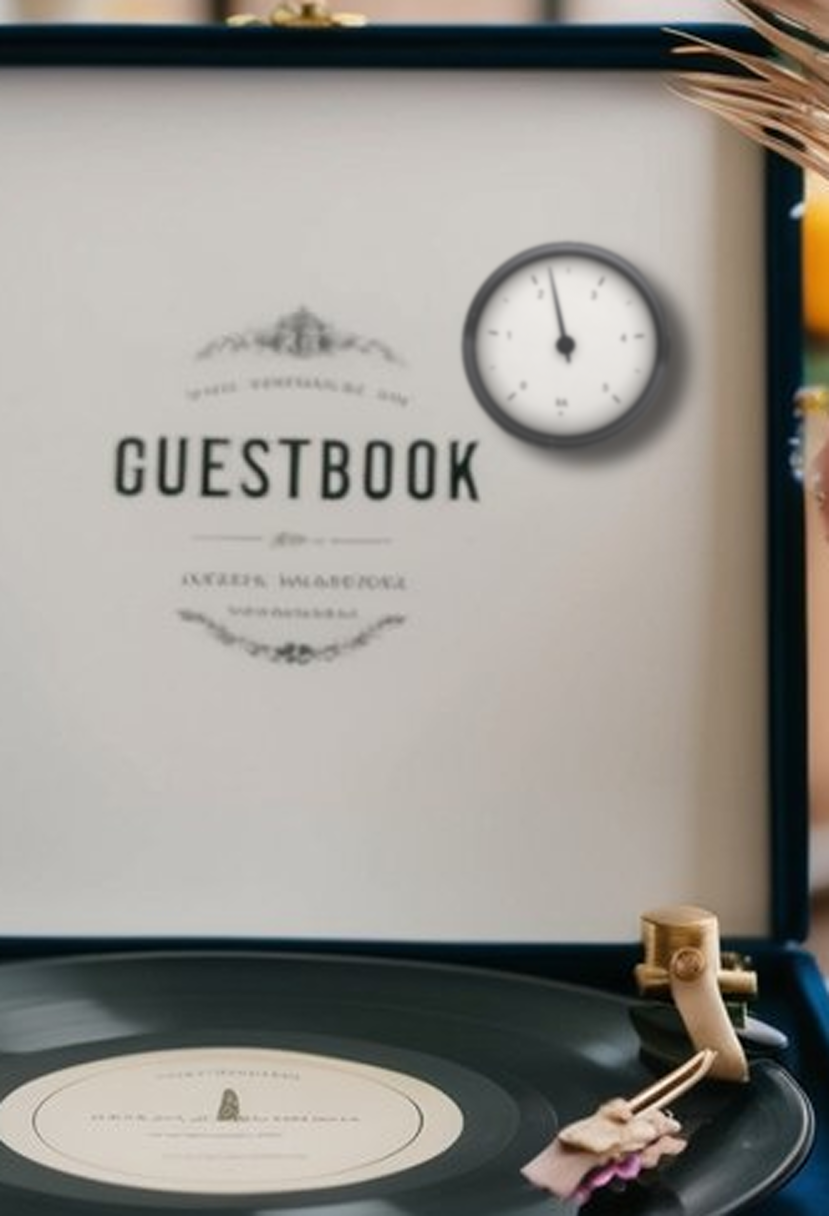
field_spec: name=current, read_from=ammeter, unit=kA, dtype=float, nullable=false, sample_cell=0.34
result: 2.25
